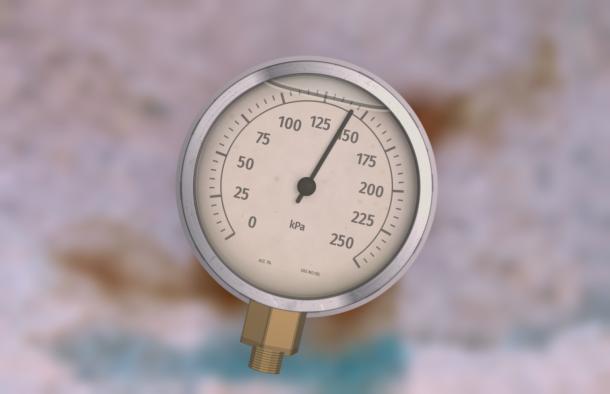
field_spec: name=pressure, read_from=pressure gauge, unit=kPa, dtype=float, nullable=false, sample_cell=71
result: 142.5
